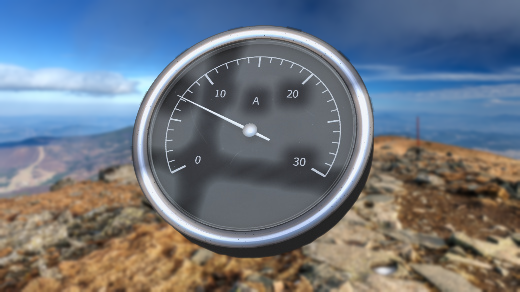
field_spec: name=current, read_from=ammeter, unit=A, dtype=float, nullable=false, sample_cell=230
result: 7
